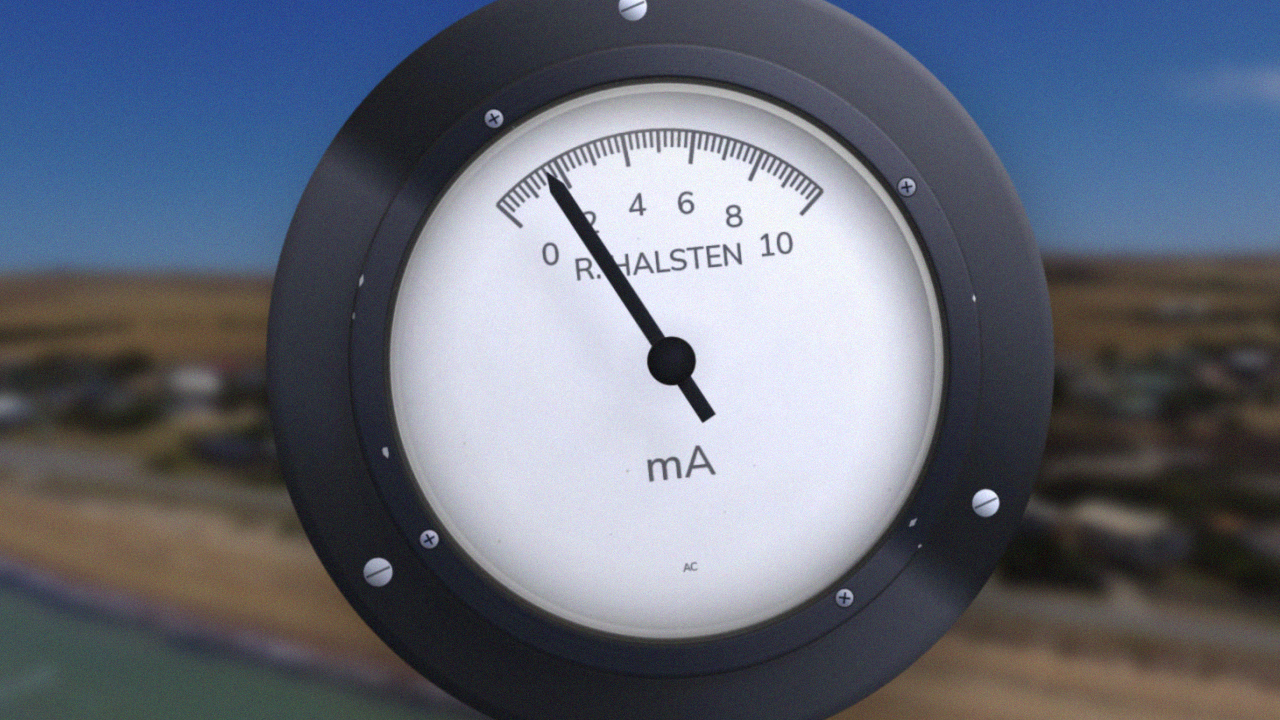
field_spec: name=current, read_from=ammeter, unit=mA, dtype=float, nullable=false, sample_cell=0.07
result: 1.6
